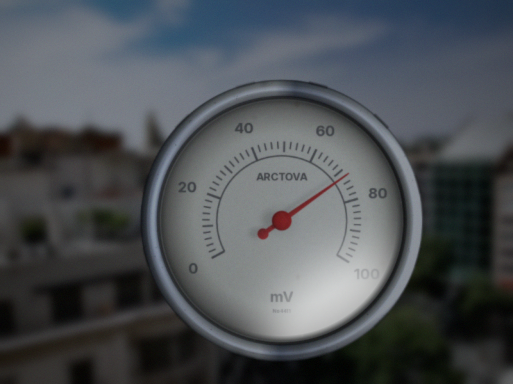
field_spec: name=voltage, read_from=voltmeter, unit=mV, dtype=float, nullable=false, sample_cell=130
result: 72
